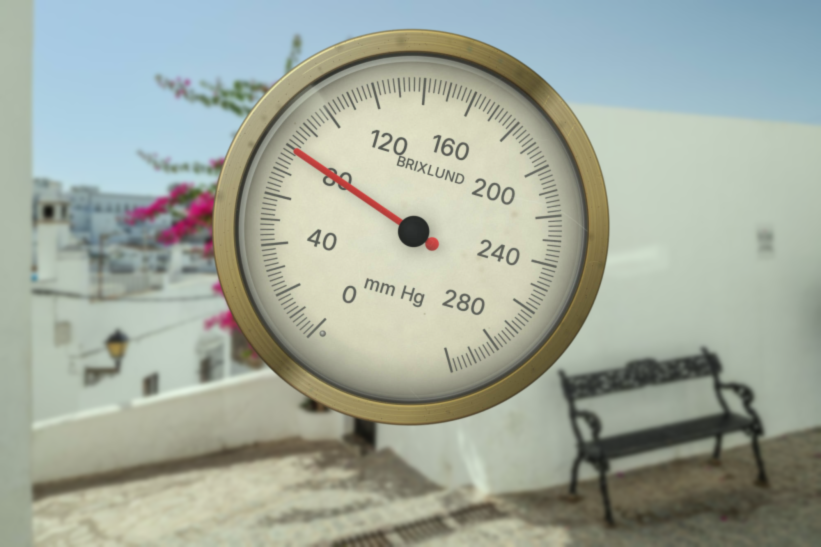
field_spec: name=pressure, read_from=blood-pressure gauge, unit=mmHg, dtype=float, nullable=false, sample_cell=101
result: 80
